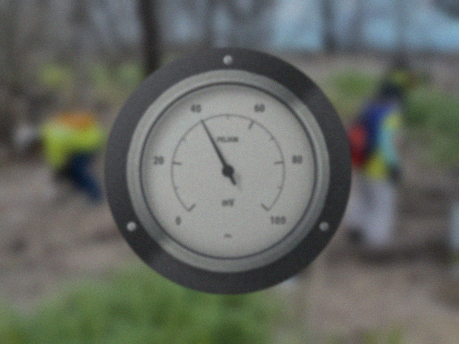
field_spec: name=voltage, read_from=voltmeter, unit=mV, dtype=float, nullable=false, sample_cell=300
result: 40
